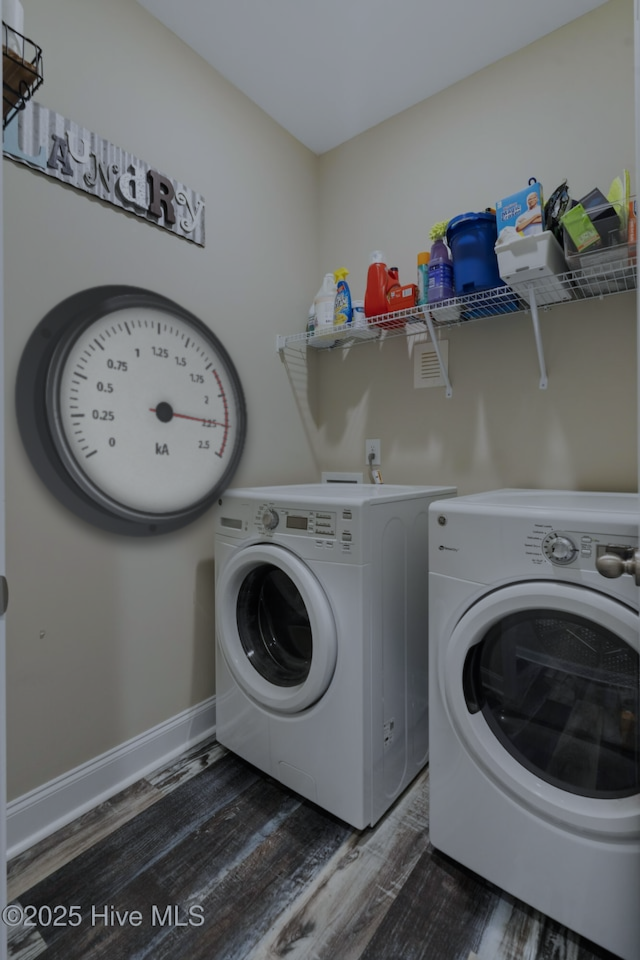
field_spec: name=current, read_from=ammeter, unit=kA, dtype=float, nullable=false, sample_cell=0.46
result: 2.25
